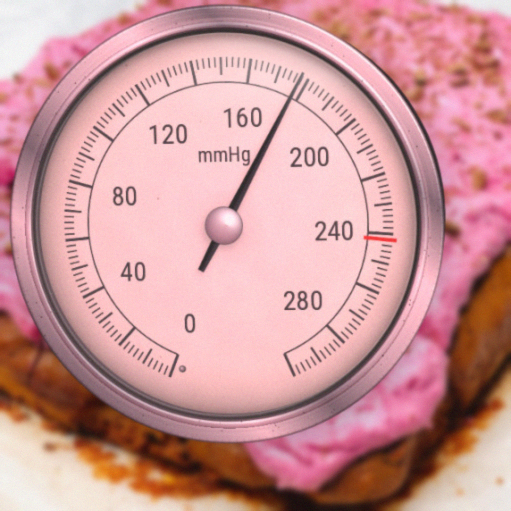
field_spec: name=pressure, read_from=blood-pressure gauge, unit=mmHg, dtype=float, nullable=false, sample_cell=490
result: 178
